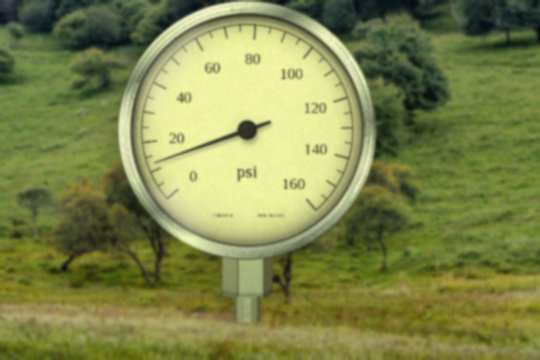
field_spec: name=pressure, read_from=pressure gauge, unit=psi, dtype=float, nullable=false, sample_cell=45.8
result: 12.5
